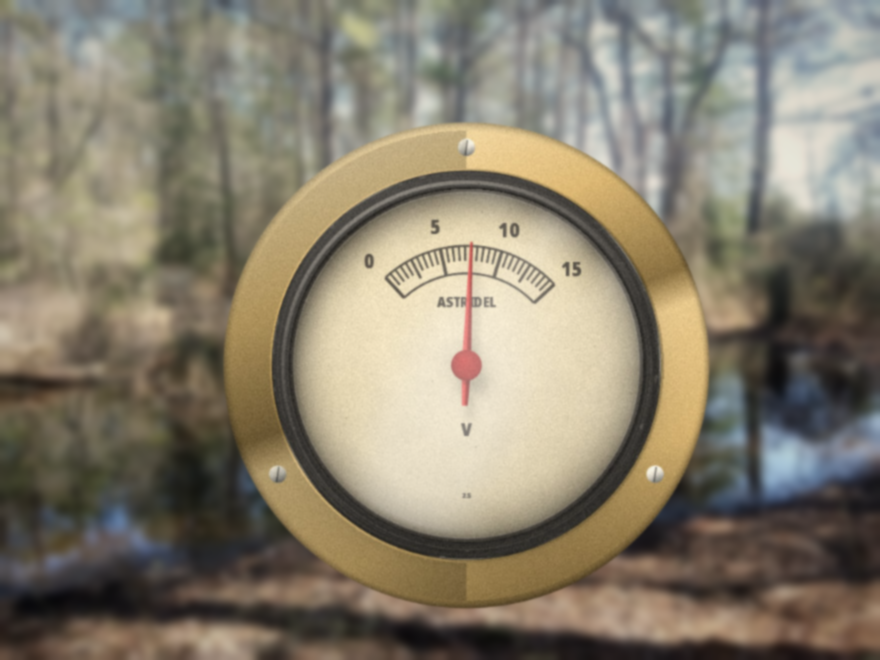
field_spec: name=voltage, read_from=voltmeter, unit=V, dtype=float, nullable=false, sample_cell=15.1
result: 7.5
